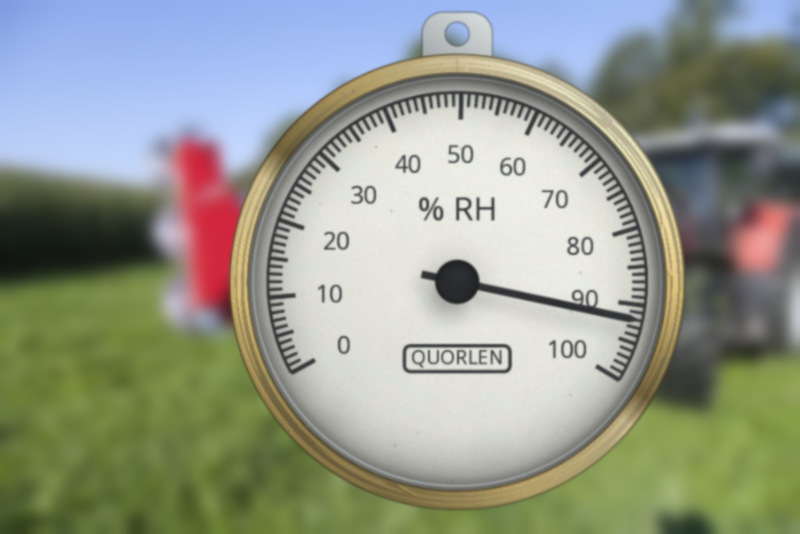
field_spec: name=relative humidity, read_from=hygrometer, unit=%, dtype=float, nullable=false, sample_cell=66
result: 92
